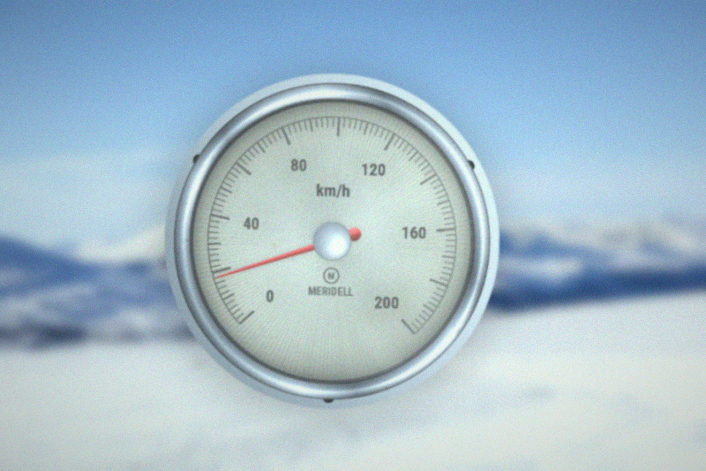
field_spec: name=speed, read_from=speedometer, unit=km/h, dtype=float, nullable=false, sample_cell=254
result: 18
